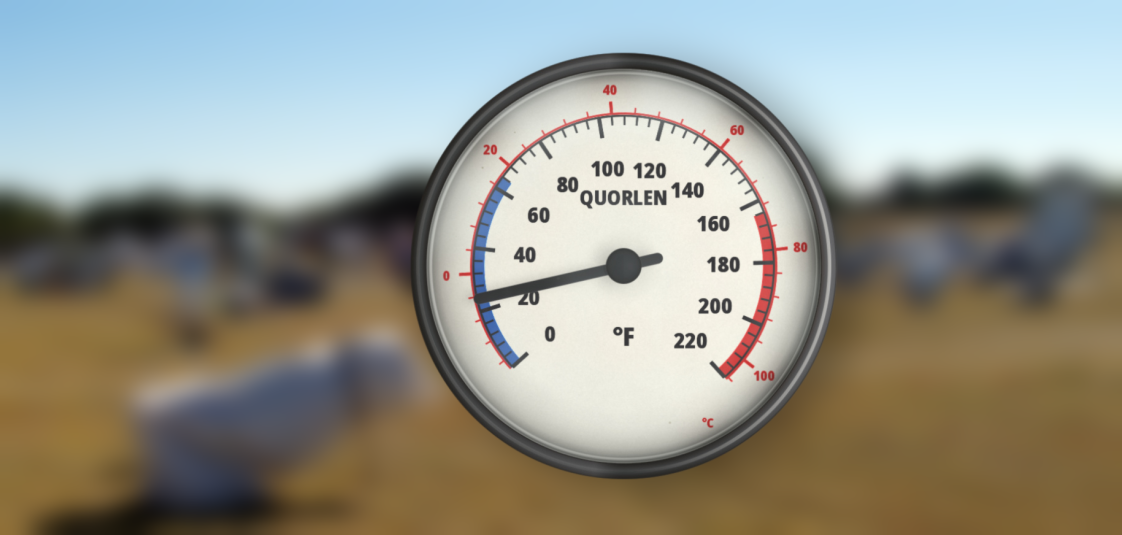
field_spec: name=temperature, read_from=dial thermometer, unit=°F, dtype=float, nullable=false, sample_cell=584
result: 24
